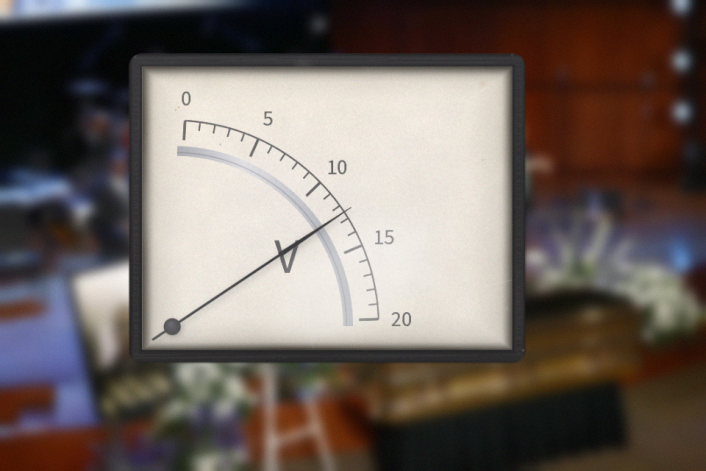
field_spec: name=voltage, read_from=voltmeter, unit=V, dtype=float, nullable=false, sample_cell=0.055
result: 12.5
